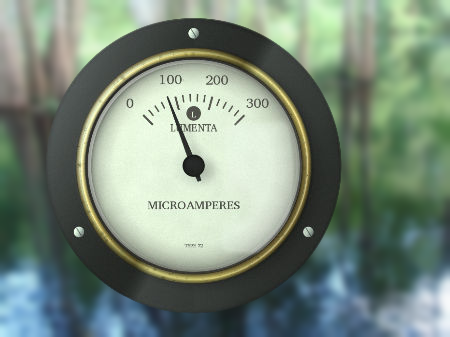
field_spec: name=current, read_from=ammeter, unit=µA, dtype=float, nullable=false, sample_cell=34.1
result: 80
